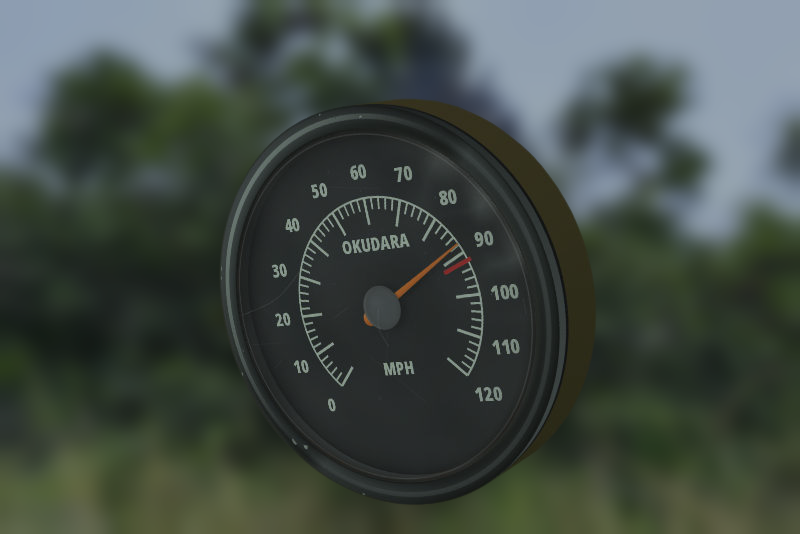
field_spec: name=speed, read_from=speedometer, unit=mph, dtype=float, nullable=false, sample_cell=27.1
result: 88
